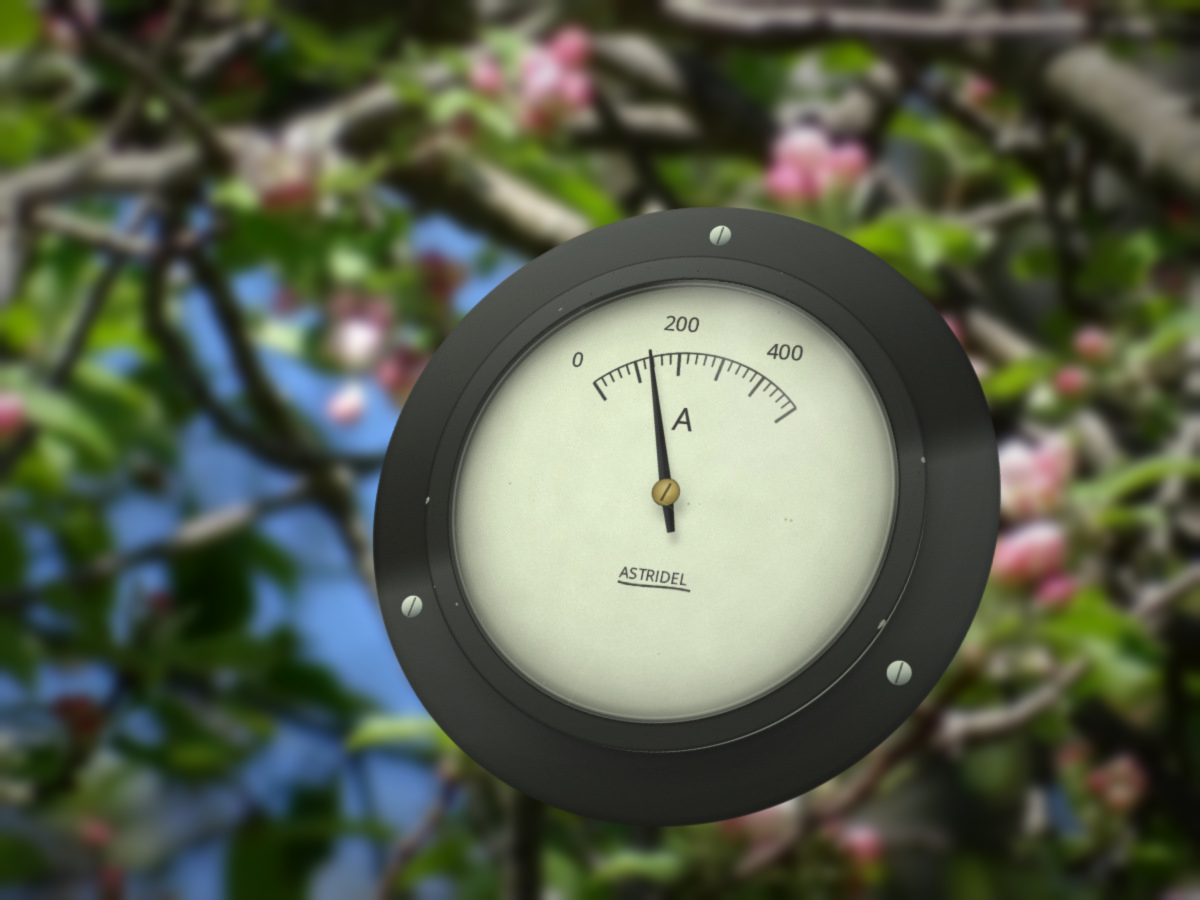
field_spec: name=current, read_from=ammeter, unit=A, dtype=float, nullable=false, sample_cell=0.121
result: 140
